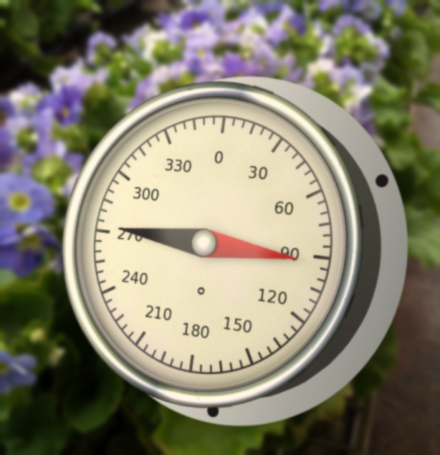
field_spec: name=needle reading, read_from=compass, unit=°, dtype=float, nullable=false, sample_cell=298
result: 92.5
